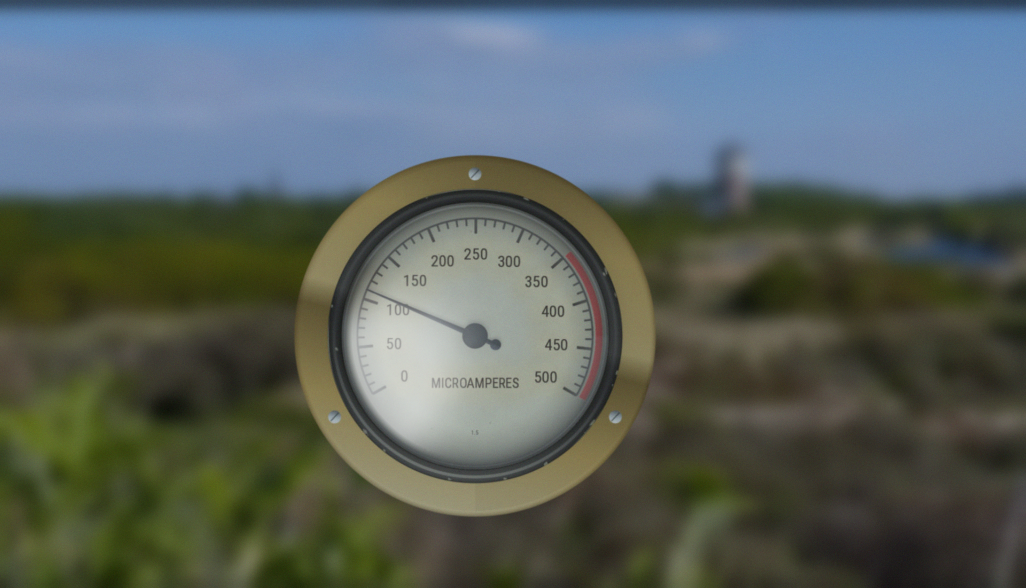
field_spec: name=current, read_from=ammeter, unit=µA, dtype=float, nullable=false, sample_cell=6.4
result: 110
